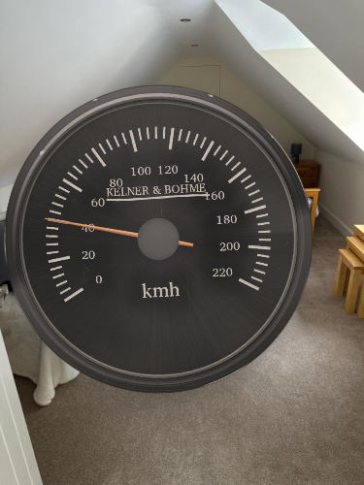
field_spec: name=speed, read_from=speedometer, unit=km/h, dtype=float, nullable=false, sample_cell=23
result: 40
